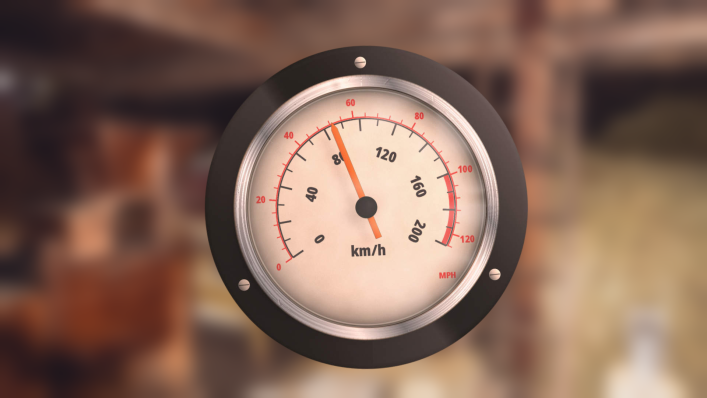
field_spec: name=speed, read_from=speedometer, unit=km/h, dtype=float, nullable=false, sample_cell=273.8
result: 85
